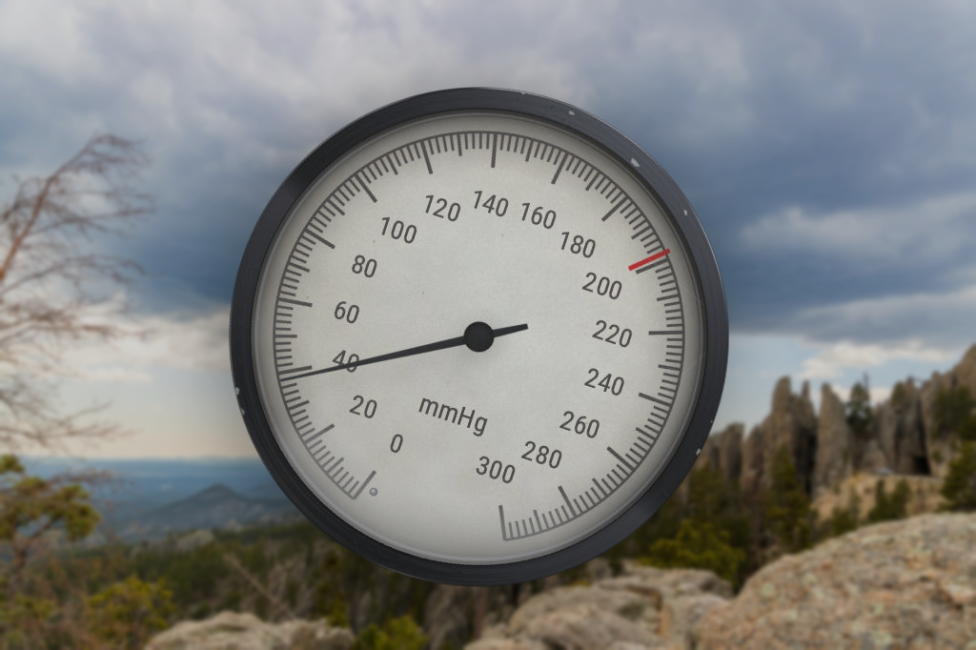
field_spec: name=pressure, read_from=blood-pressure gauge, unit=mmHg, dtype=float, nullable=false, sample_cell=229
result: 38
